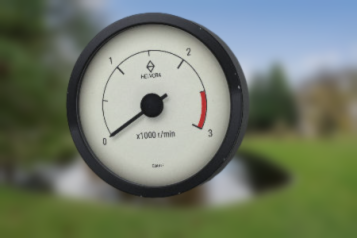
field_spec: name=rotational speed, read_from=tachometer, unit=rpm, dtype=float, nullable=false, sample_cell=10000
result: 0
